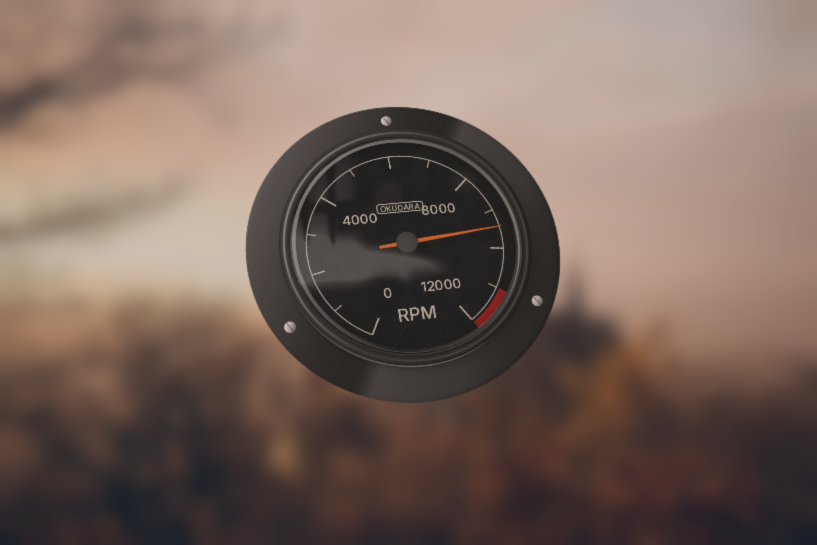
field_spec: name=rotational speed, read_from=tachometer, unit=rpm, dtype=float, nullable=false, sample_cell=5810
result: 9500
